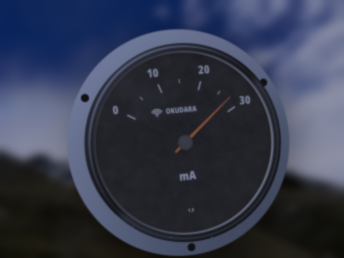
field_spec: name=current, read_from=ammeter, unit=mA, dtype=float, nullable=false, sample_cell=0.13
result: 27.5
